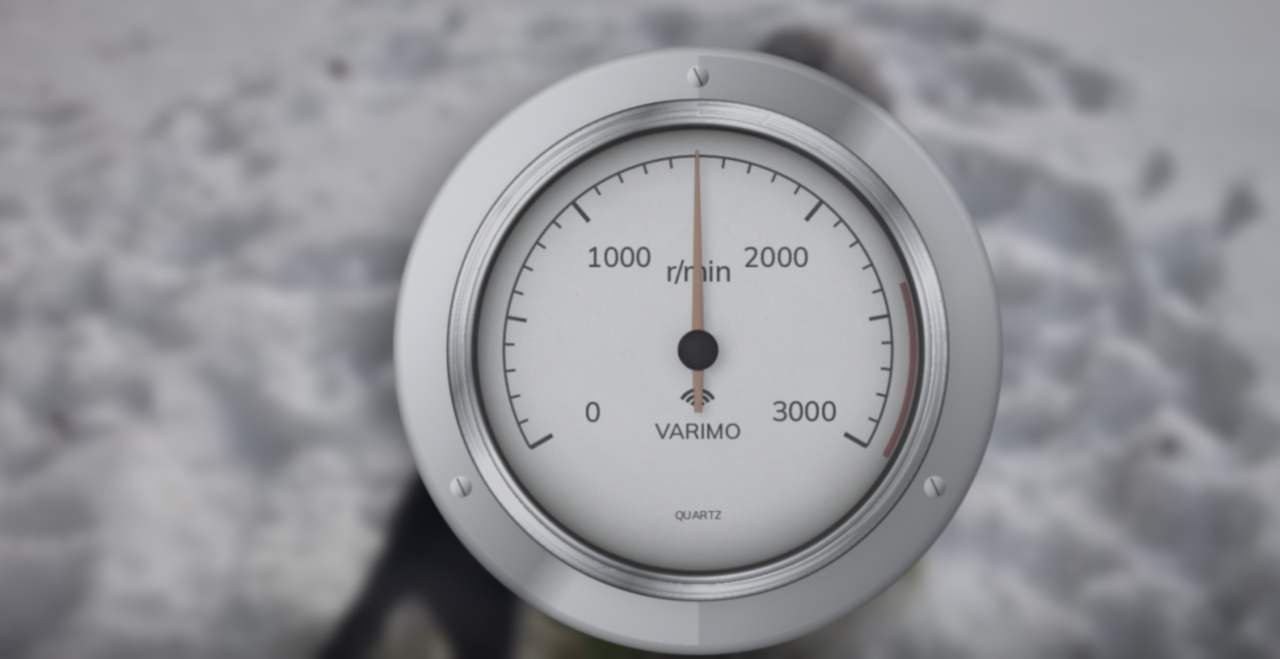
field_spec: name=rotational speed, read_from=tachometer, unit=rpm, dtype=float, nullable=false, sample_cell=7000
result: 1500
